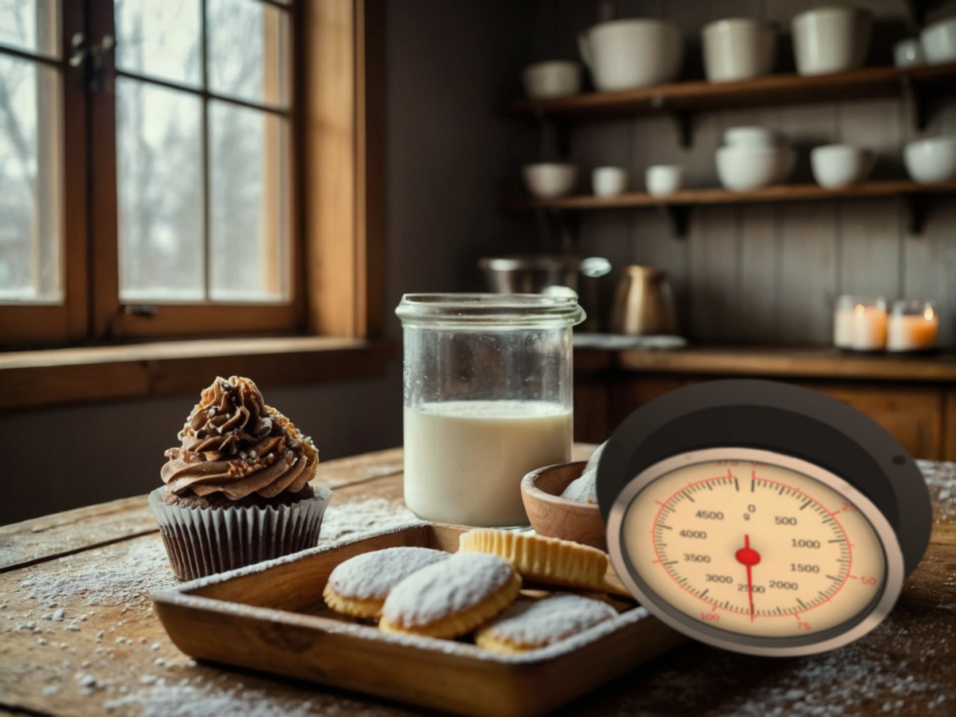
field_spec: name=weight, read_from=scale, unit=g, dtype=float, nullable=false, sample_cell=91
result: 2500
